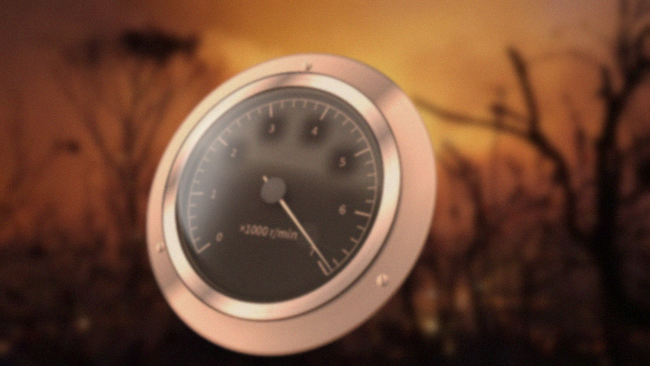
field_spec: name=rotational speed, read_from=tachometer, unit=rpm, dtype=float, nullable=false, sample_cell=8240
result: 6900
